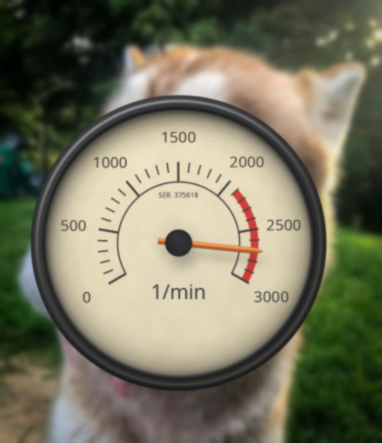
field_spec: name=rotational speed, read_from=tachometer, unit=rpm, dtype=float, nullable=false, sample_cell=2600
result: 2700
